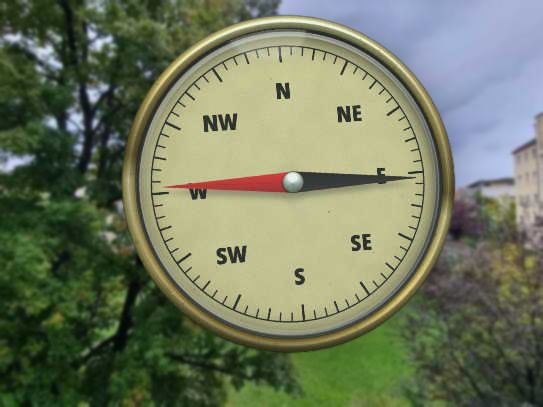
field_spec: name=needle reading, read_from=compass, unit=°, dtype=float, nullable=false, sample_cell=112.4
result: 272.5
